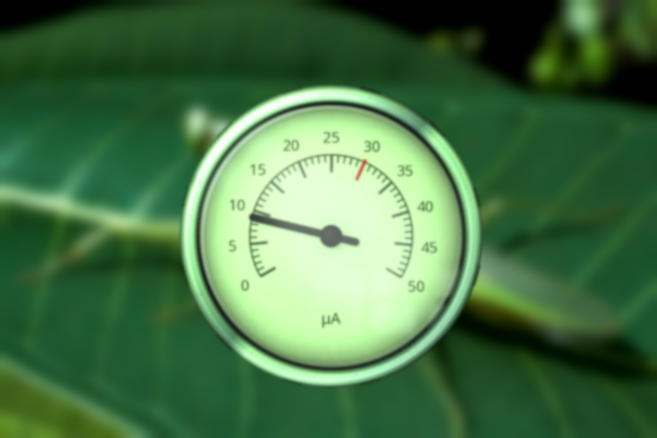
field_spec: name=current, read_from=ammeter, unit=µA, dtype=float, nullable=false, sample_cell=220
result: 9
